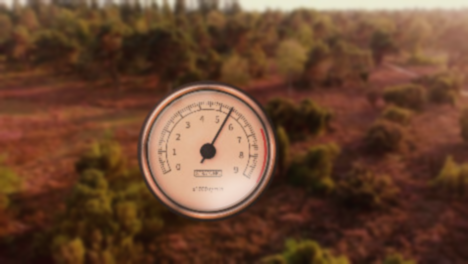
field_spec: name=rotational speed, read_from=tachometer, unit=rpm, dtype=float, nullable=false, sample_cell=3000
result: 5500
